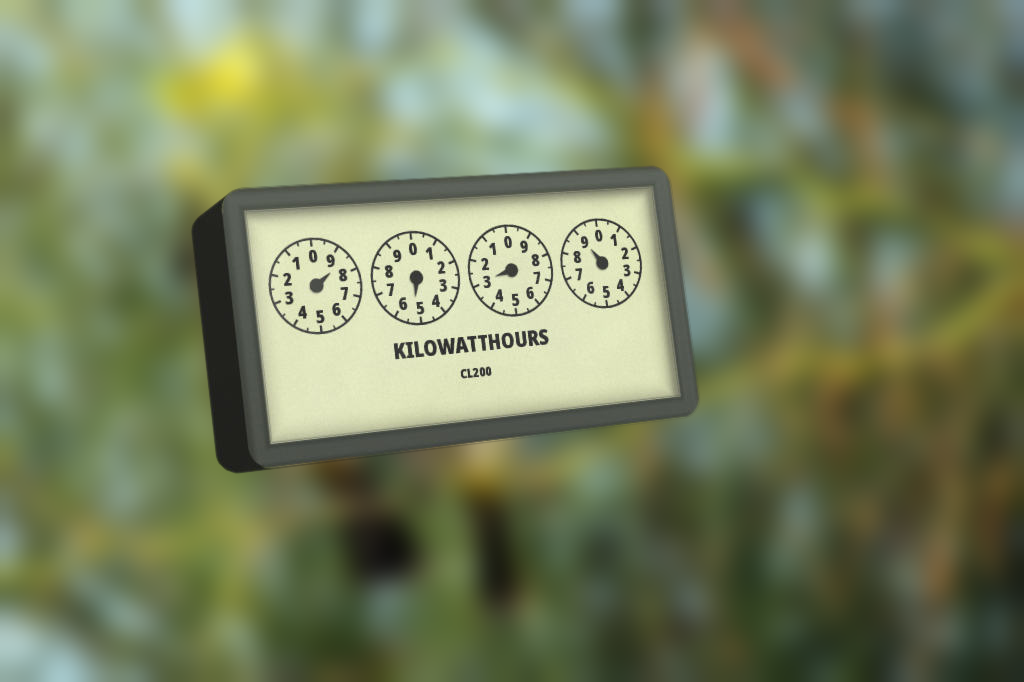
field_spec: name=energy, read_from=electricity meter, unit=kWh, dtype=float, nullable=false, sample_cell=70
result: 8529
